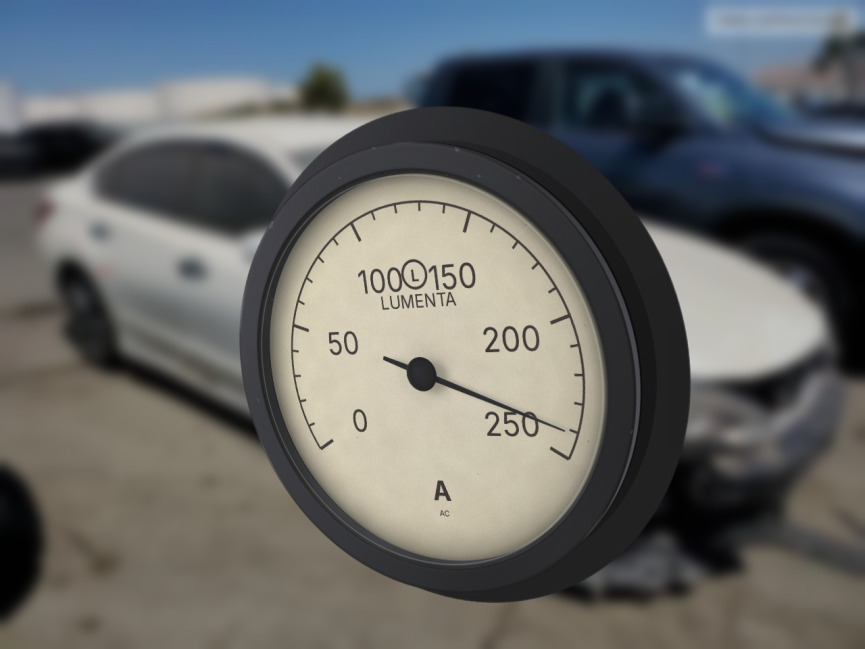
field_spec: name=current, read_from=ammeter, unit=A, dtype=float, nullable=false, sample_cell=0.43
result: 240
